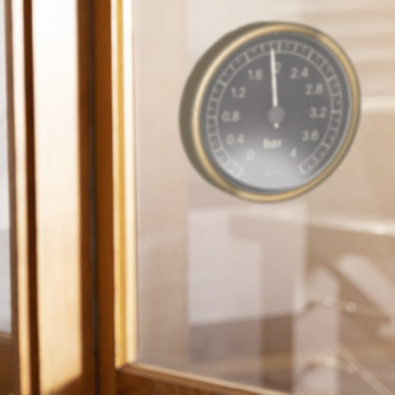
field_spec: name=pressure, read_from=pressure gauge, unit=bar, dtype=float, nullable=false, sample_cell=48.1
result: 1.9
